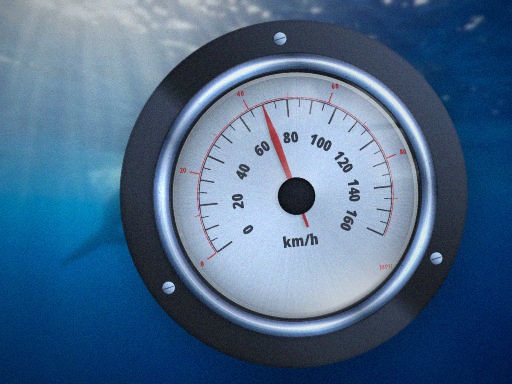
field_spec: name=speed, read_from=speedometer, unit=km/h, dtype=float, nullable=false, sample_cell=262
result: 70
